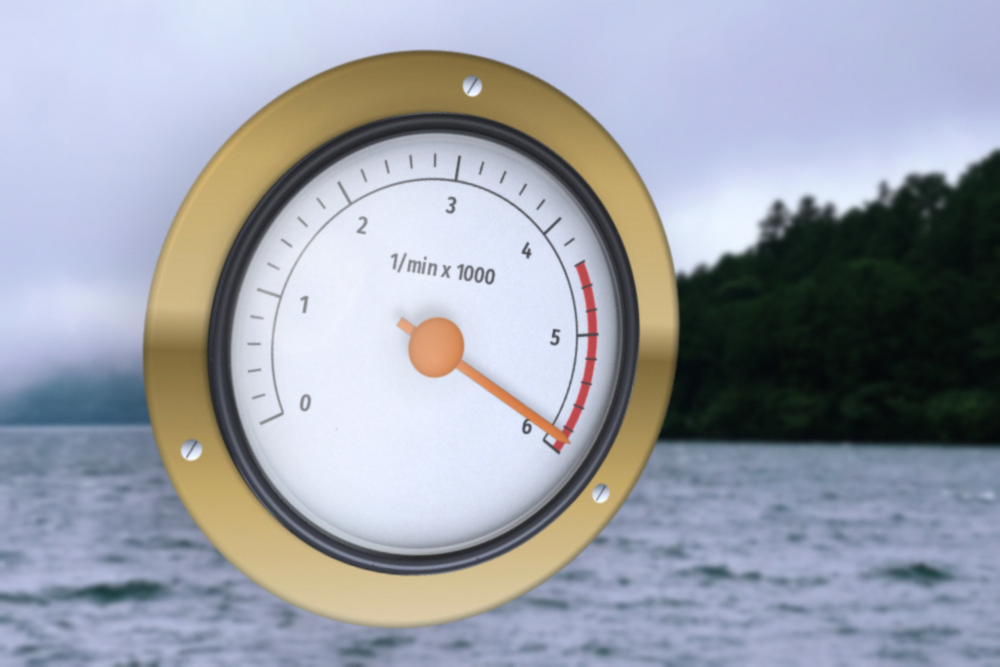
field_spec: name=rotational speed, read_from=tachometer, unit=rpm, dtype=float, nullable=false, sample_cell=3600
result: 5900
